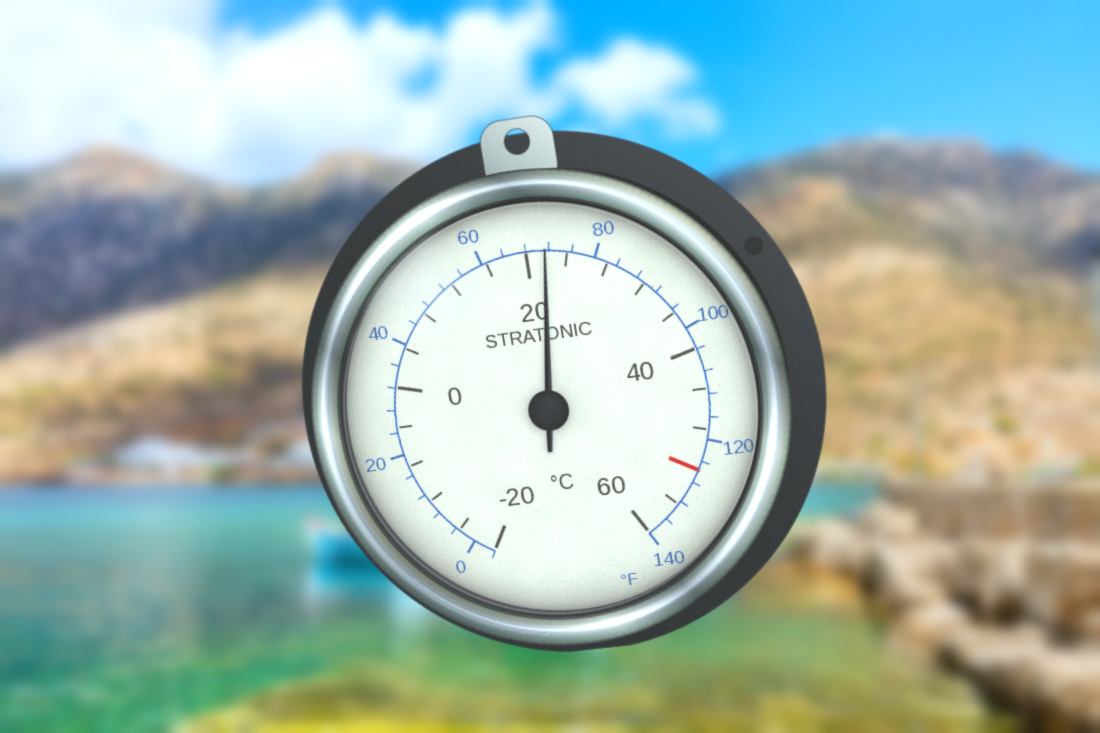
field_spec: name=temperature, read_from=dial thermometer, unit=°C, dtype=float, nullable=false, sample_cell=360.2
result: 22
